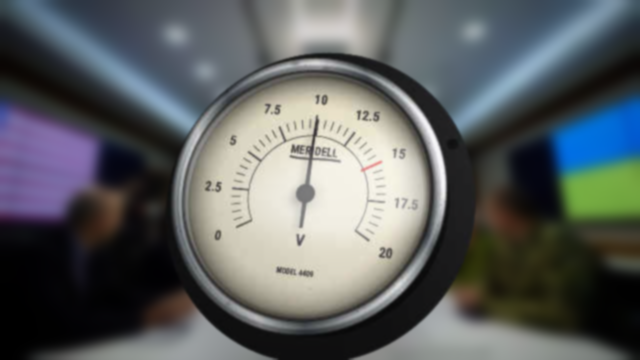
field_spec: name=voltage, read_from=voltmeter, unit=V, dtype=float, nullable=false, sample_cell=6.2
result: 10
